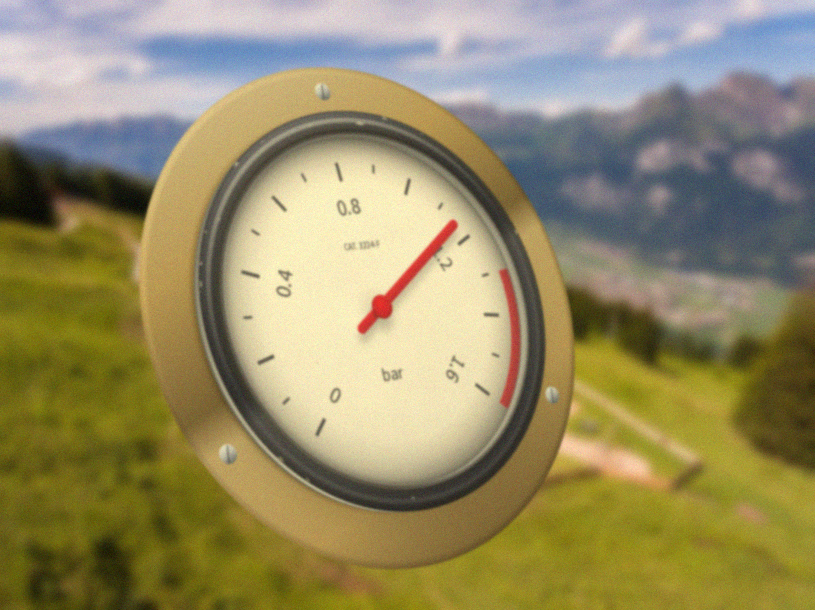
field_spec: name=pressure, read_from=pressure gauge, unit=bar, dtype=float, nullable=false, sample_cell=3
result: 1.15
